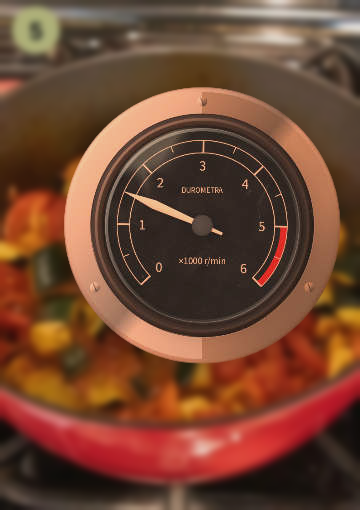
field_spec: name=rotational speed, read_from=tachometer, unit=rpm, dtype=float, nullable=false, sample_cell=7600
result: 1500
